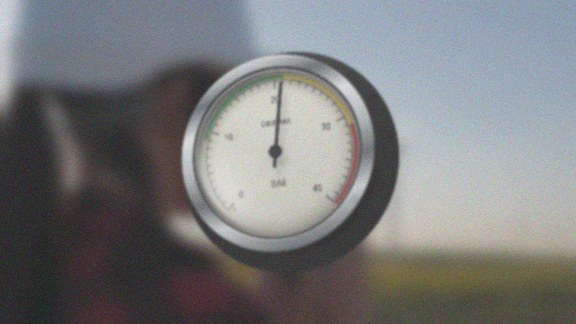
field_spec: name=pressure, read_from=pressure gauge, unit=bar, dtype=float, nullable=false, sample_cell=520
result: 21
